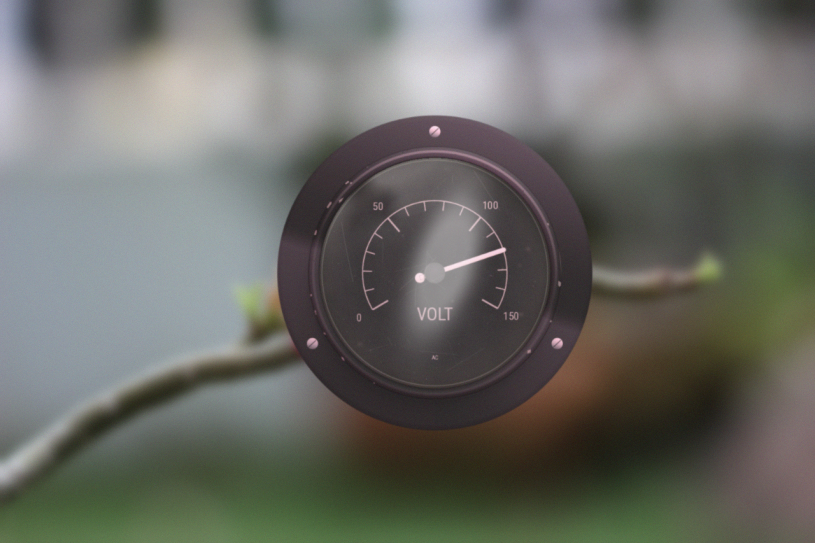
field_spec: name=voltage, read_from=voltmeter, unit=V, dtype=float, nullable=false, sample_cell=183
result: 120
